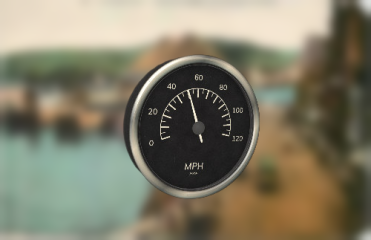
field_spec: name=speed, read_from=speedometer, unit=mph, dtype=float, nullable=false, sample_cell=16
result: 50
